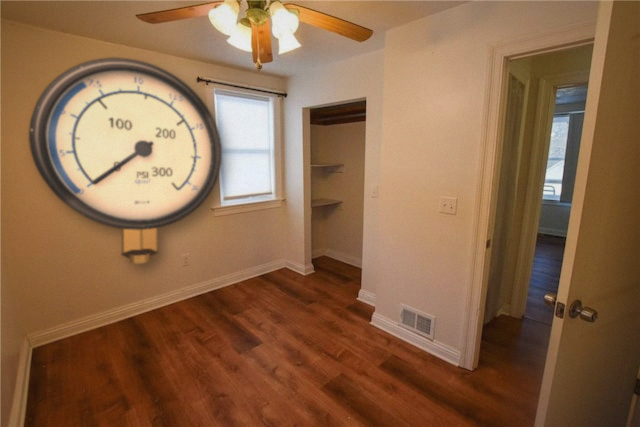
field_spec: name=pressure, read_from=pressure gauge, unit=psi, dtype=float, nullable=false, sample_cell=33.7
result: 0
